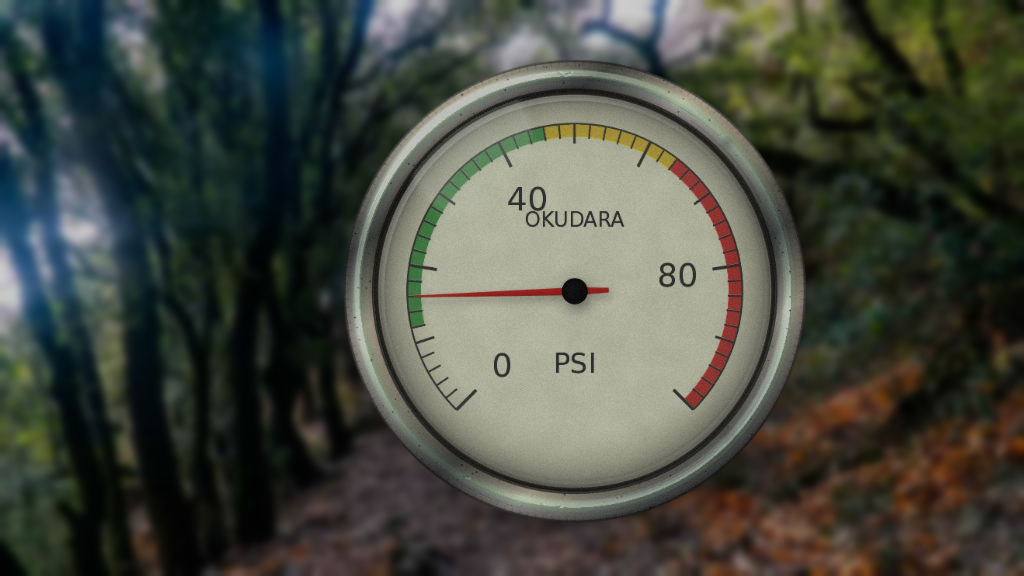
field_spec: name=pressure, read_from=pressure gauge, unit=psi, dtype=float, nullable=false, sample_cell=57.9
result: 16
